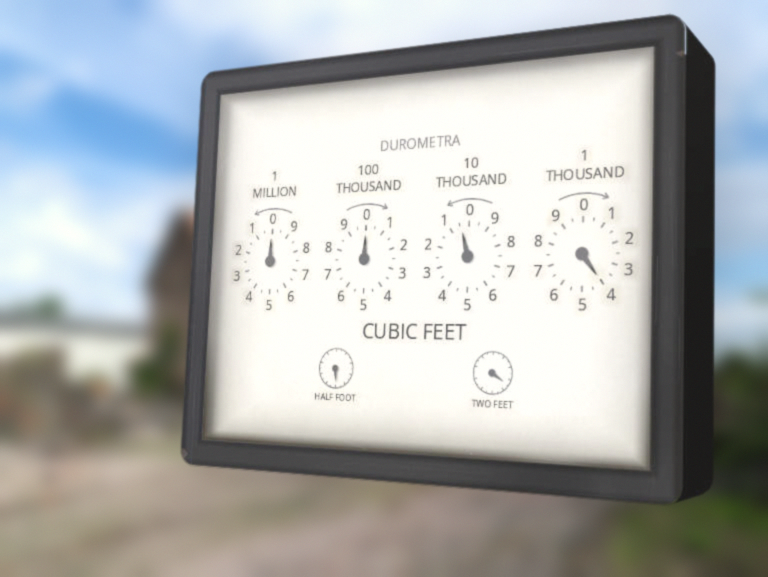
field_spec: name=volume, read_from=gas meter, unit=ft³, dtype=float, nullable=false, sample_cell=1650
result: 400
